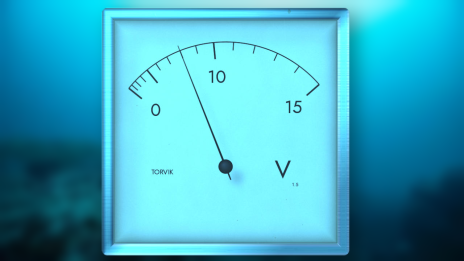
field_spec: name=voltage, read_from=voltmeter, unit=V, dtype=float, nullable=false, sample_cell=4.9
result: 8
